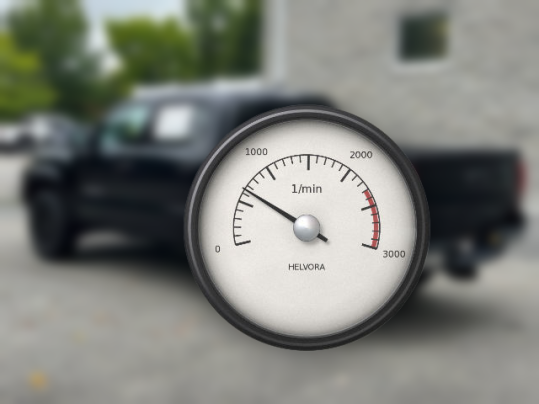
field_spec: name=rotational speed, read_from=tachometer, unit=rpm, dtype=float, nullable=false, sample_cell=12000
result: 650
